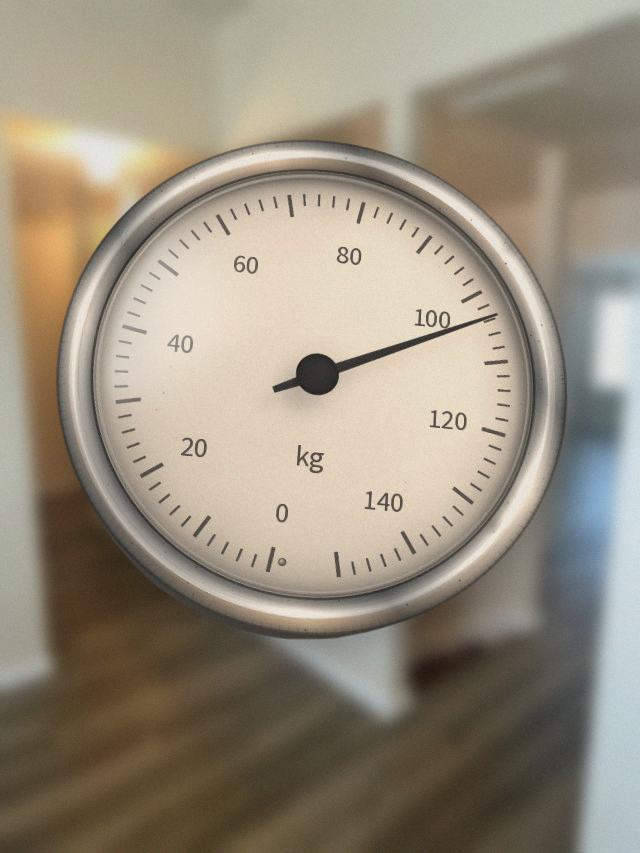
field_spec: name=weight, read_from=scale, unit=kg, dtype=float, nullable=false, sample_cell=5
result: 104
